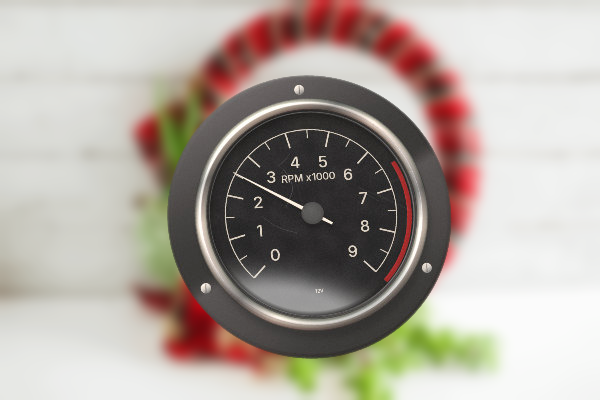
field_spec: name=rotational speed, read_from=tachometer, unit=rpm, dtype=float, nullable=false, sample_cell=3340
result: 2500
